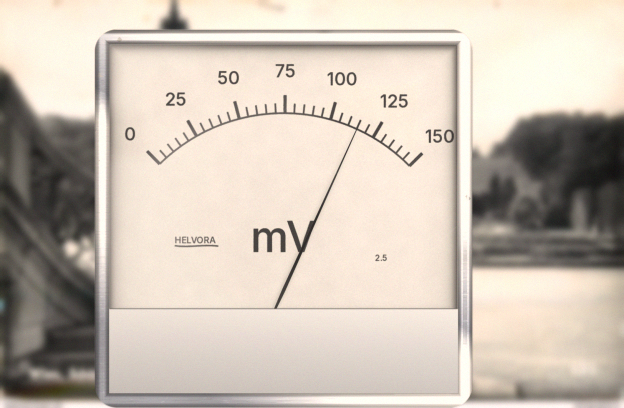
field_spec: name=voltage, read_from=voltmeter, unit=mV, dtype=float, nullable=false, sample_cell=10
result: 115
